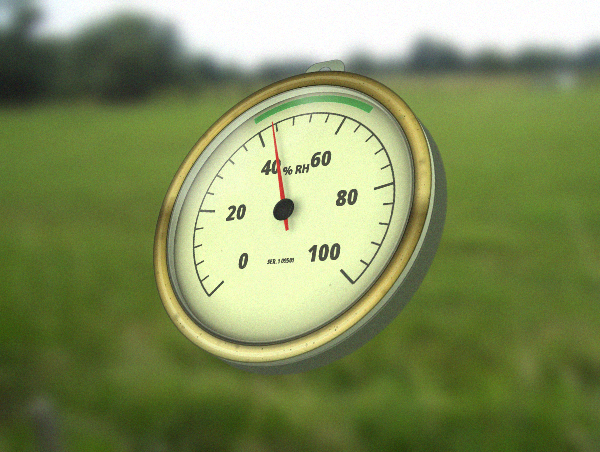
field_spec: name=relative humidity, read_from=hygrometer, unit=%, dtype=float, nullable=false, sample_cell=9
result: 44
